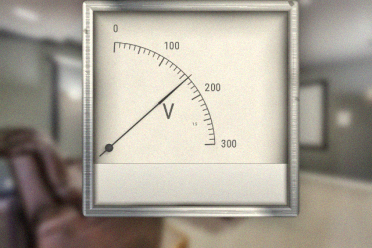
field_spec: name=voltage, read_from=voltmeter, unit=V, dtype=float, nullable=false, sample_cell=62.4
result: 160
